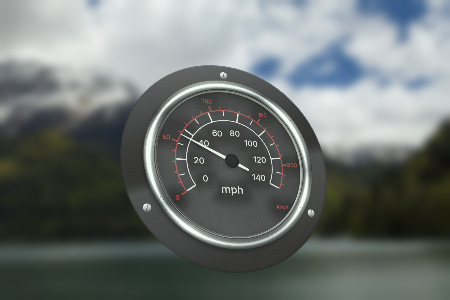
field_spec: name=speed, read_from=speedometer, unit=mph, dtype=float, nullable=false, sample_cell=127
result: 35
